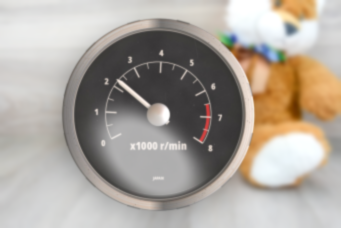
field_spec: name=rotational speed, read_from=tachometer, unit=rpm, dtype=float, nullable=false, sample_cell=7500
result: 2250
